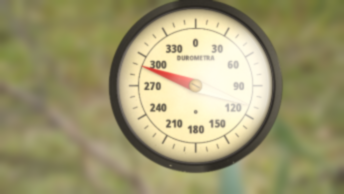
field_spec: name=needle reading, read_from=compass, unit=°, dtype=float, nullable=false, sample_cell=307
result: 290
